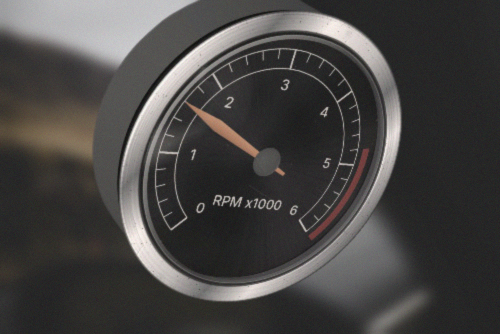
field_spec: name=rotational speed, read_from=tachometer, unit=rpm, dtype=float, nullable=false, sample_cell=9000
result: 1600
